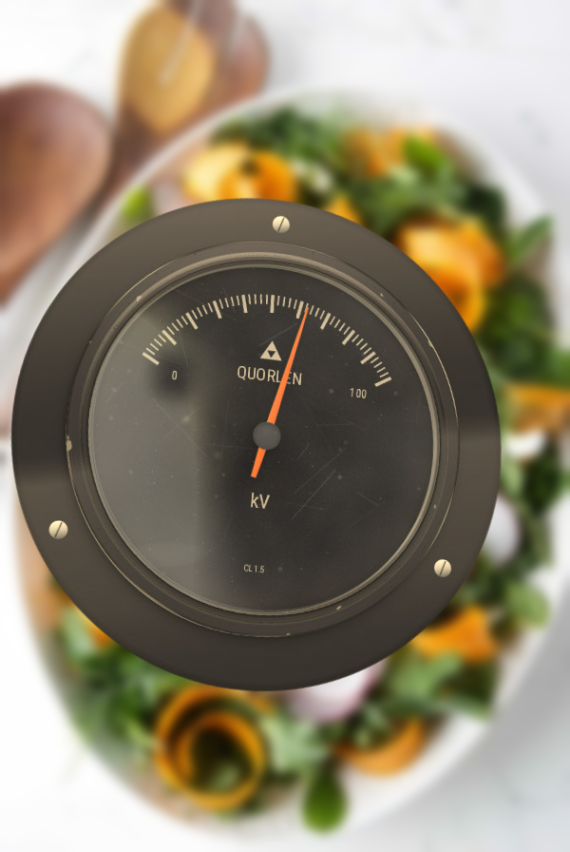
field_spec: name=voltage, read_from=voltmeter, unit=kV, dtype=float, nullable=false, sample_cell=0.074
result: 62
